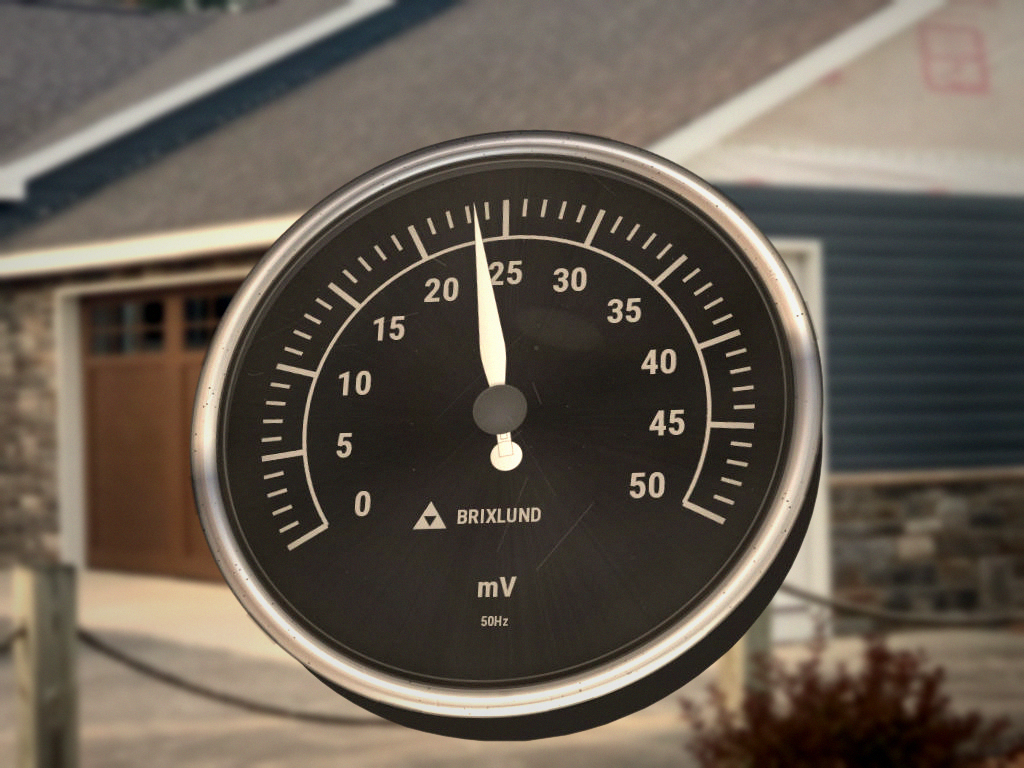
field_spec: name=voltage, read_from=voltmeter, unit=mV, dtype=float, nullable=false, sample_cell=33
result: 23.5
